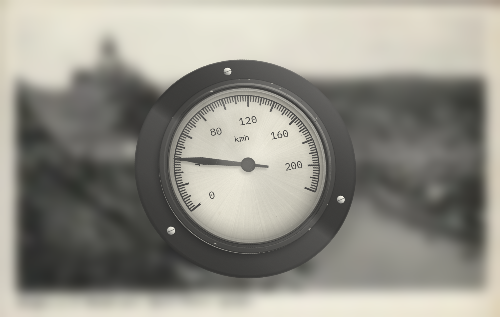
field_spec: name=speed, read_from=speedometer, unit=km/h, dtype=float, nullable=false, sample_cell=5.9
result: 40
